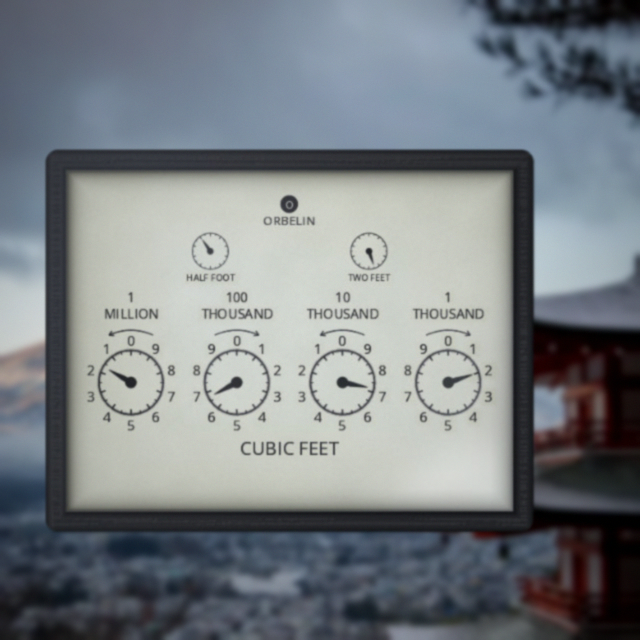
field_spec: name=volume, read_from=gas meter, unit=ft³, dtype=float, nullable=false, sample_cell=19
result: 167200
